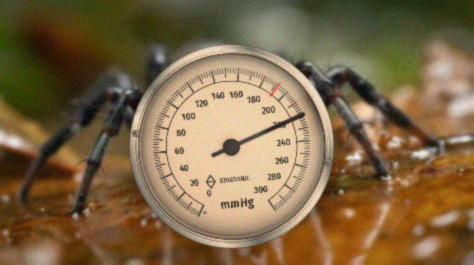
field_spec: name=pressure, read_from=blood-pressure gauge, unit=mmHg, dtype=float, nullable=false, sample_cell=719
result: 220
